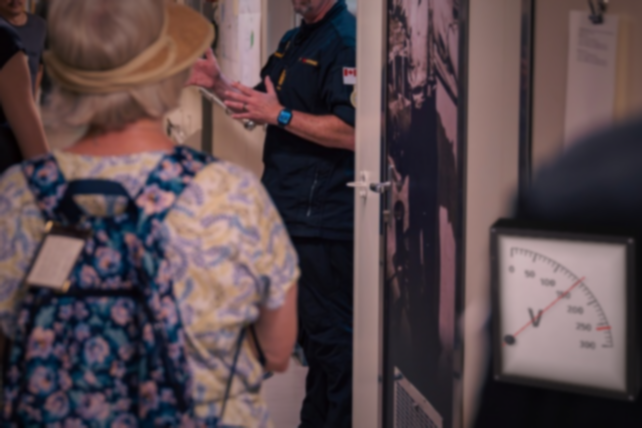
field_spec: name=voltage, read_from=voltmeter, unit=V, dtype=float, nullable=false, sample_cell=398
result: 150
